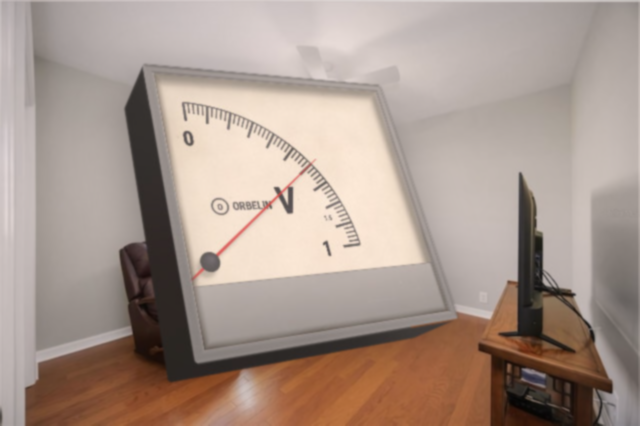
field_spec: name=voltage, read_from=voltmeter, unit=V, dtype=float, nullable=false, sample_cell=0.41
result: 0.6
